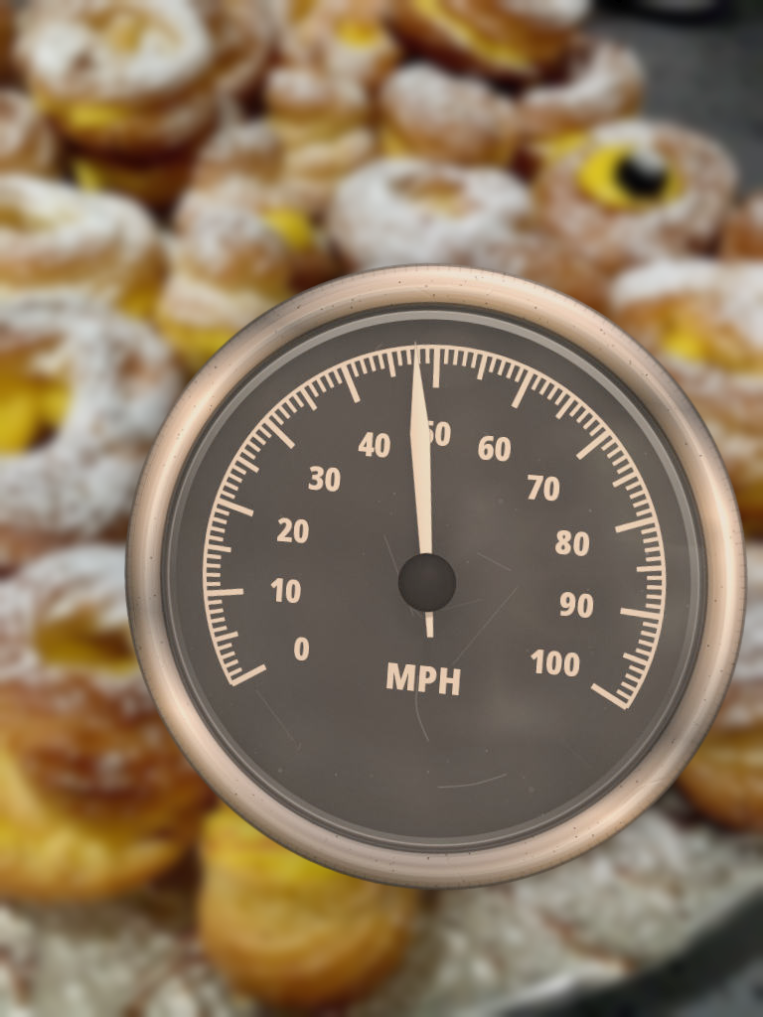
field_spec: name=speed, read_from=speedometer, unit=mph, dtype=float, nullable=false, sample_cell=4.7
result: 48
